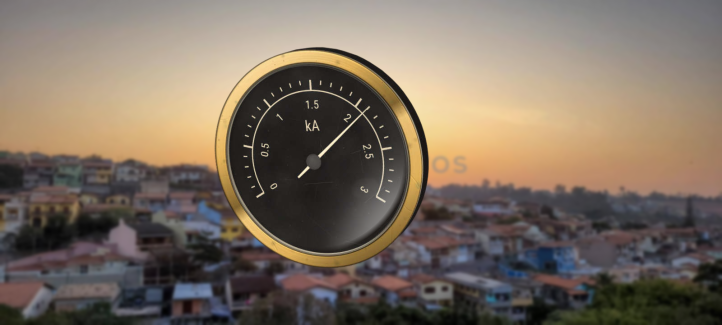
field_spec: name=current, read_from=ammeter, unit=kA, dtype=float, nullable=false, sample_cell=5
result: 2.1
